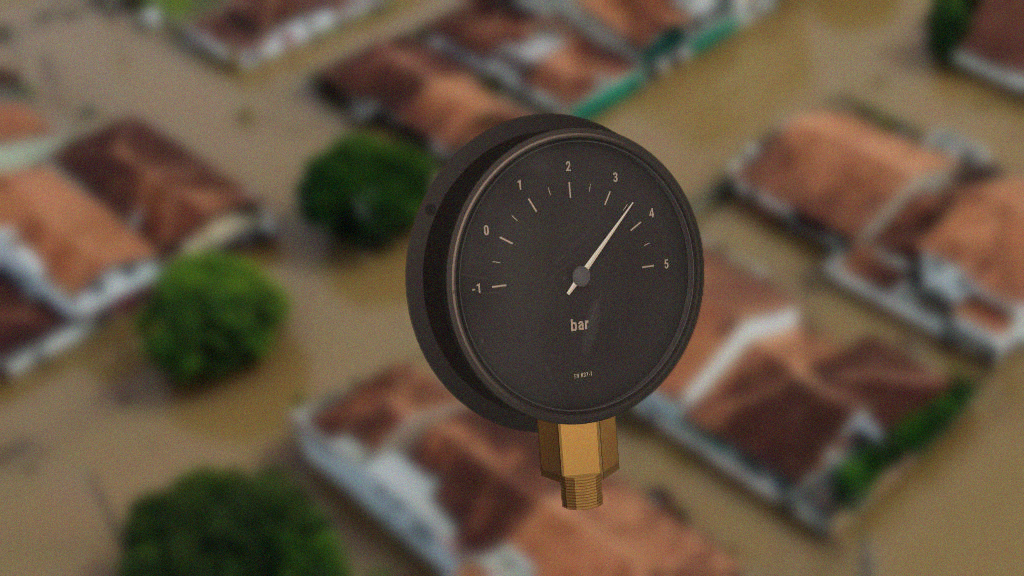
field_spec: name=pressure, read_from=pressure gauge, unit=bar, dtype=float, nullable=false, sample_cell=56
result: 3.5
